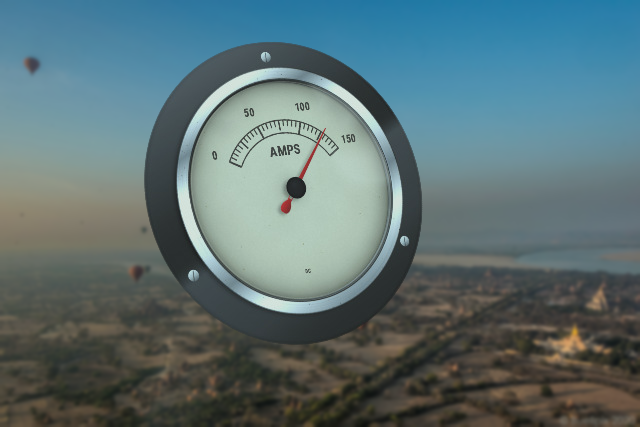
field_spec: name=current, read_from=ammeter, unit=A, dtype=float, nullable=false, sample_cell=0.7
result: 125
